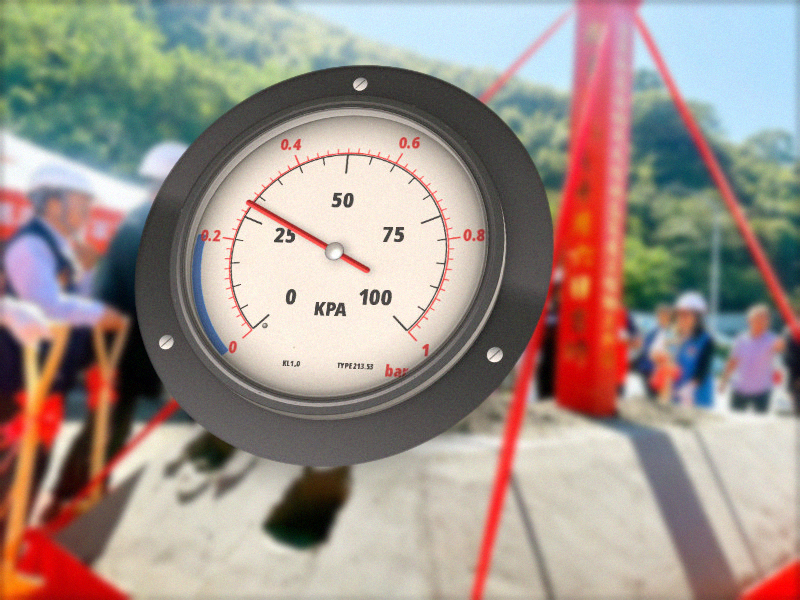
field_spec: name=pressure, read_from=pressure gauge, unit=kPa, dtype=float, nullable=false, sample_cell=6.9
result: 27.5
